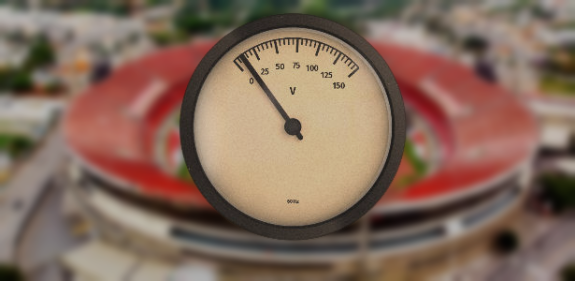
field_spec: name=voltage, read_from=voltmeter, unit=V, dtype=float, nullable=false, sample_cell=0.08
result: 10
